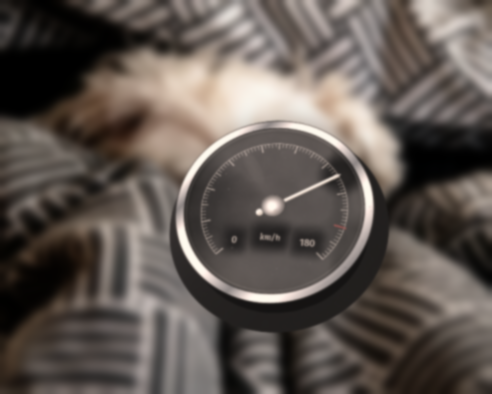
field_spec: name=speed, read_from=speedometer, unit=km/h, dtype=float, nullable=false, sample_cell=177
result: 130
